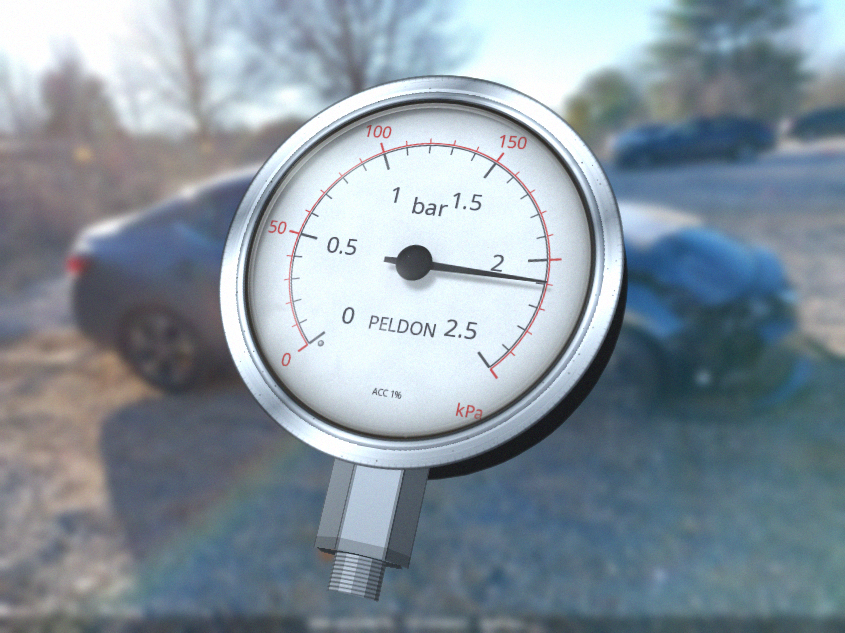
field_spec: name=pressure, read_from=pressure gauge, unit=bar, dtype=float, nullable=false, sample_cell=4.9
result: 2.1
